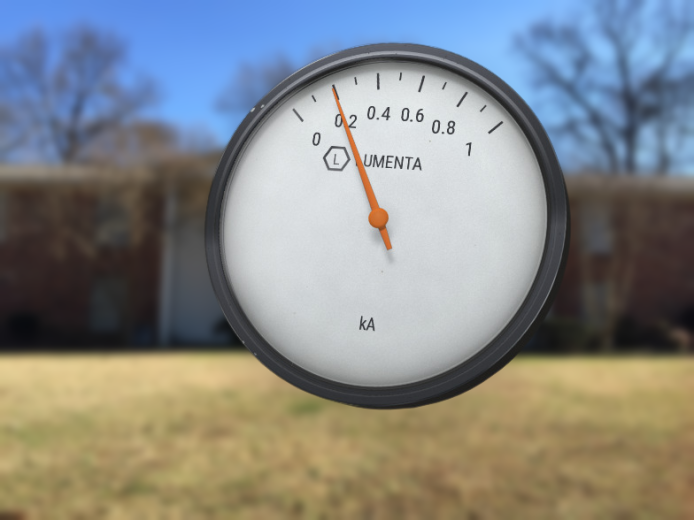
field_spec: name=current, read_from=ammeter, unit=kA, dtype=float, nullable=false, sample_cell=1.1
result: 0.2
